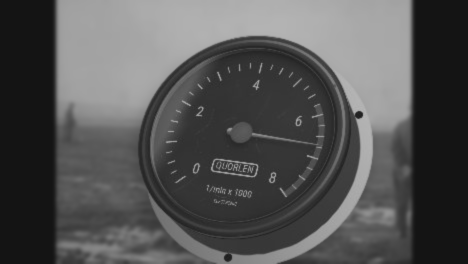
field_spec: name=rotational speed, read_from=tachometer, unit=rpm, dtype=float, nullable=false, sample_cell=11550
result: 6750
